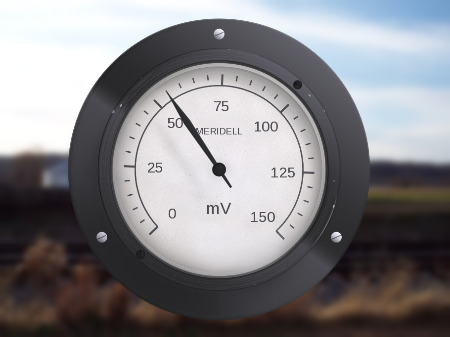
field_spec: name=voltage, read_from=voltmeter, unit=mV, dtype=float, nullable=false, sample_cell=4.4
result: 55
